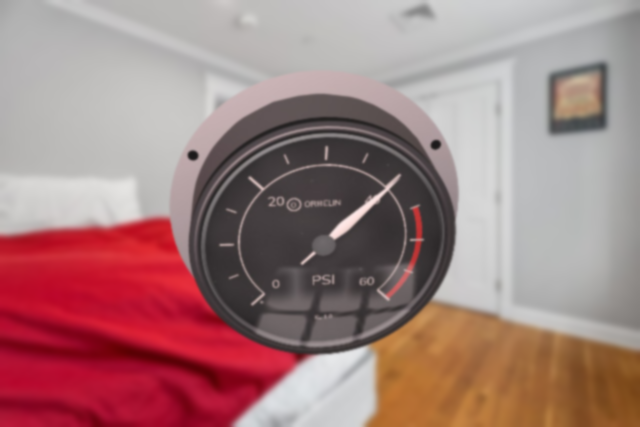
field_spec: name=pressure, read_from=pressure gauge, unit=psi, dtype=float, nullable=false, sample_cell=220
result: 40
